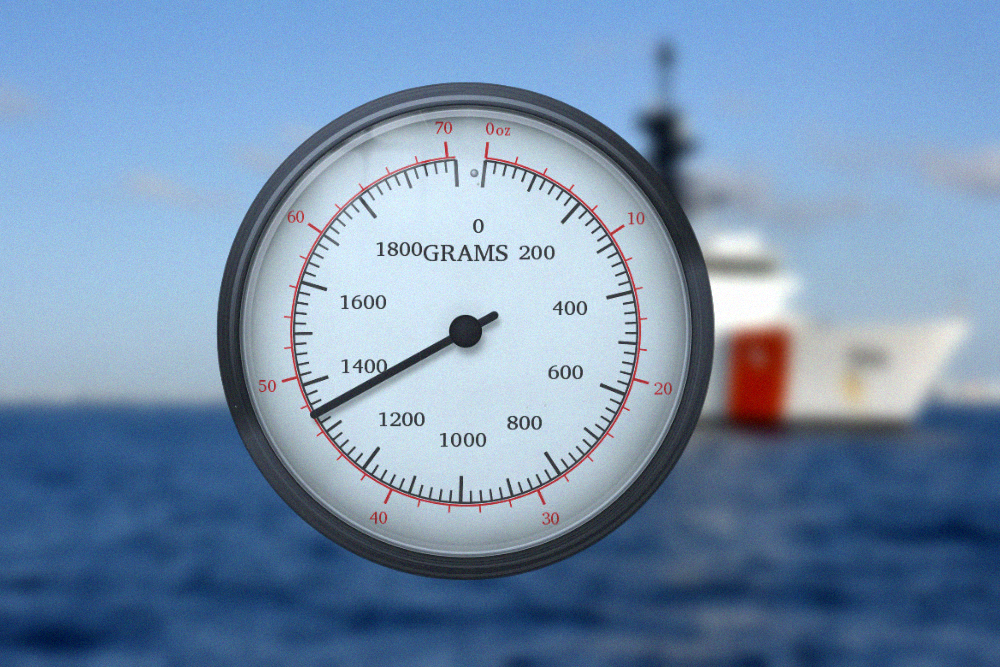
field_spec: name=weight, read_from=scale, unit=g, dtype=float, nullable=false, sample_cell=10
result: 1340
